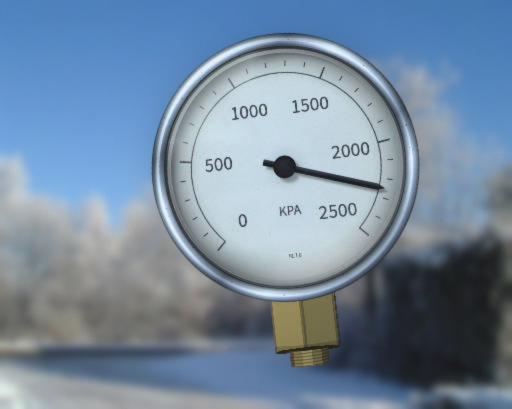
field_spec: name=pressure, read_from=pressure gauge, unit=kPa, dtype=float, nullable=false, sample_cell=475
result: 2250
